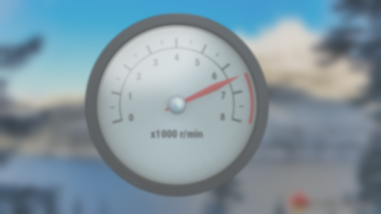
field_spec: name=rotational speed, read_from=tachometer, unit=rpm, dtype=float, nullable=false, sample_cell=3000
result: 6500
